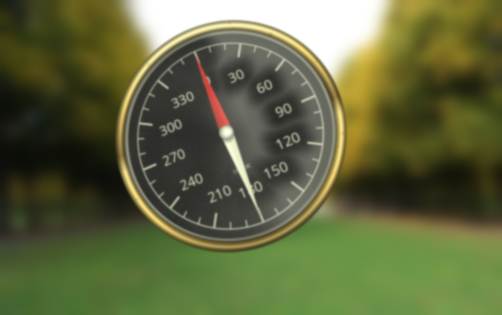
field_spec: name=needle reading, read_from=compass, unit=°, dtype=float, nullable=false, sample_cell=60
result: 0
